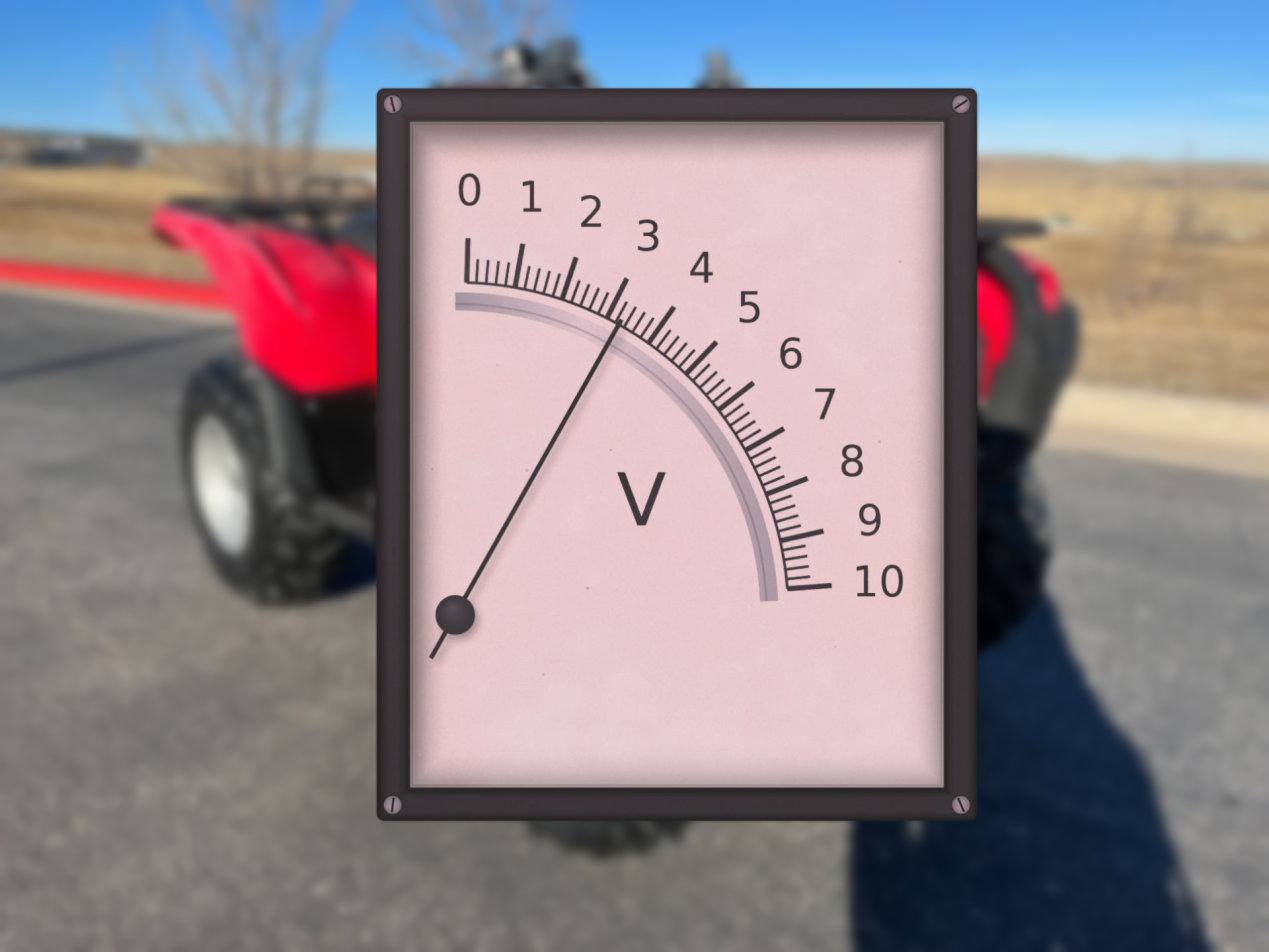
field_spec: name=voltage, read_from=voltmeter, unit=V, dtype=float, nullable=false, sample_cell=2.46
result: 3.3
